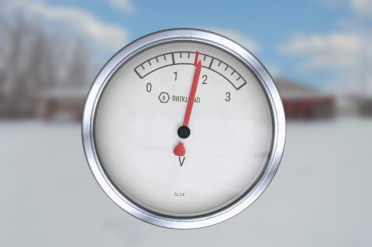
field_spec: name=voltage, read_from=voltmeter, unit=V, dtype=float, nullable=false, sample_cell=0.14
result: 1.7
